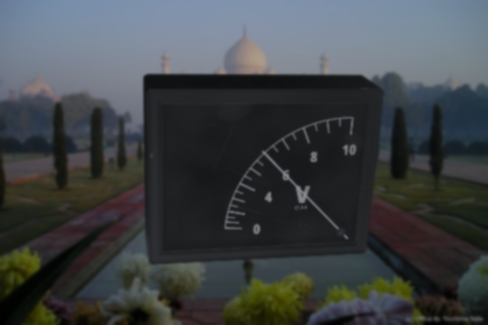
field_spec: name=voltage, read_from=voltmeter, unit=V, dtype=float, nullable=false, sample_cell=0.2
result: 6
